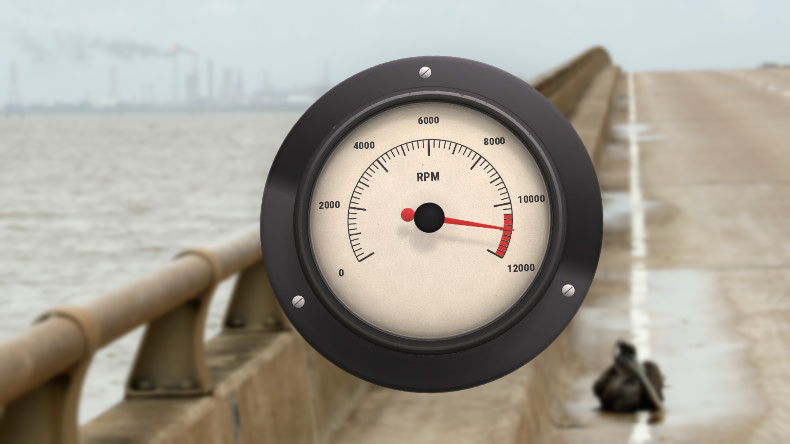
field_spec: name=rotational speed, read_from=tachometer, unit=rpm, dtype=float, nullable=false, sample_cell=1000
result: 11000
